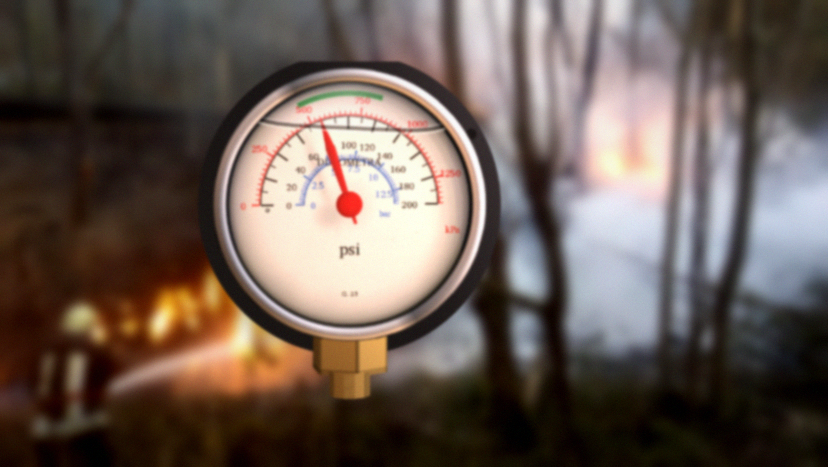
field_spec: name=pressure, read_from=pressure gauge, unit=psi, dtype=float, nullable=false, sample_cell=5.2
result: 80
